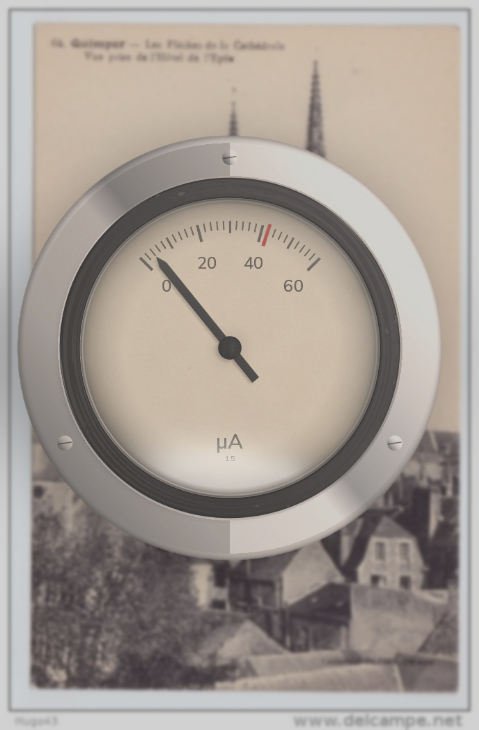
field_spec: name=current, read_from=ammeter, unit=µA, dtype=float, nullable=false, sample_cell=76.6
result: 4
